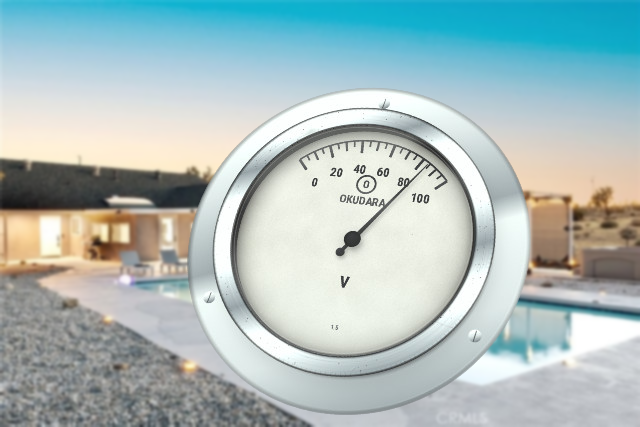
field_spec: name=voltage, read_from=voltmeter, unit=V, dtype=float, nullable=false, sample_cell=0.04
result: 85
